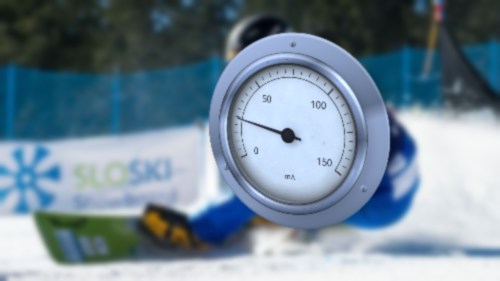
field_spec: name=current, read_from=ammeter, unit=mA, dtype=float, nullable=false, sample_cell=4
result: 25
